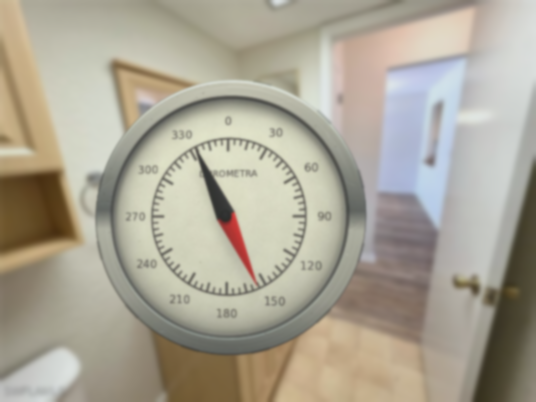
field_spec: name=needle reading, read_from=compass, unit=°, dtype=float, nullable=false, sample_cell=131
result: 155
